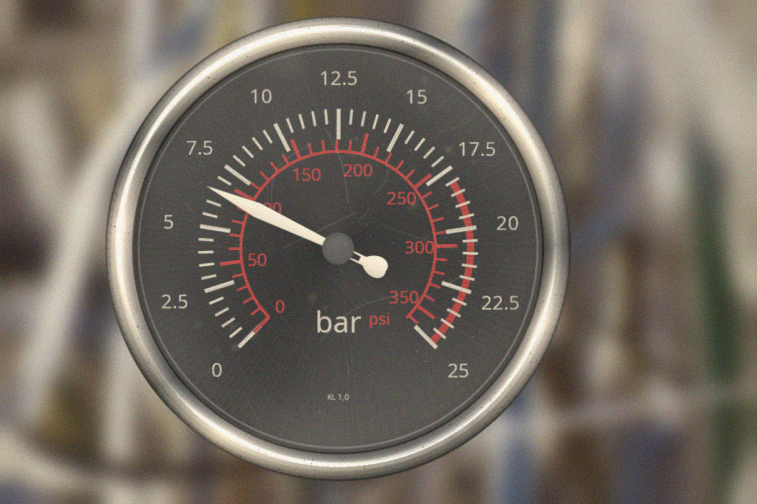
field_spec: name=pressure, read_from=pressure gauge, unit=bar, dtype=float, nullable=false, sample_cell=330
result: 6.5
